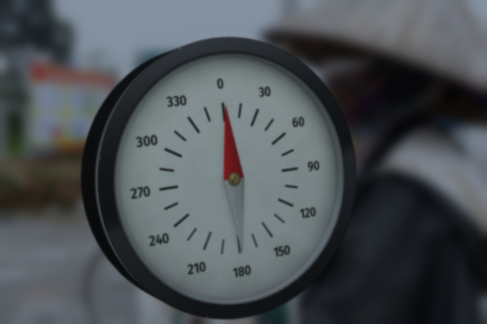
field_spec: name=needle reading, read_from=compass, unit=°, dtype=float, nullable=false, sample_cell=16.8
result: 0
